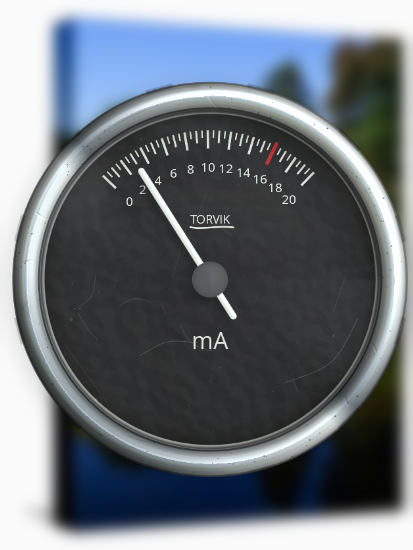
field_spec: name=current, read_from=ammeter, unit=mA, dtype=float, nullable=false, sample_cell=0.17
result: 3
